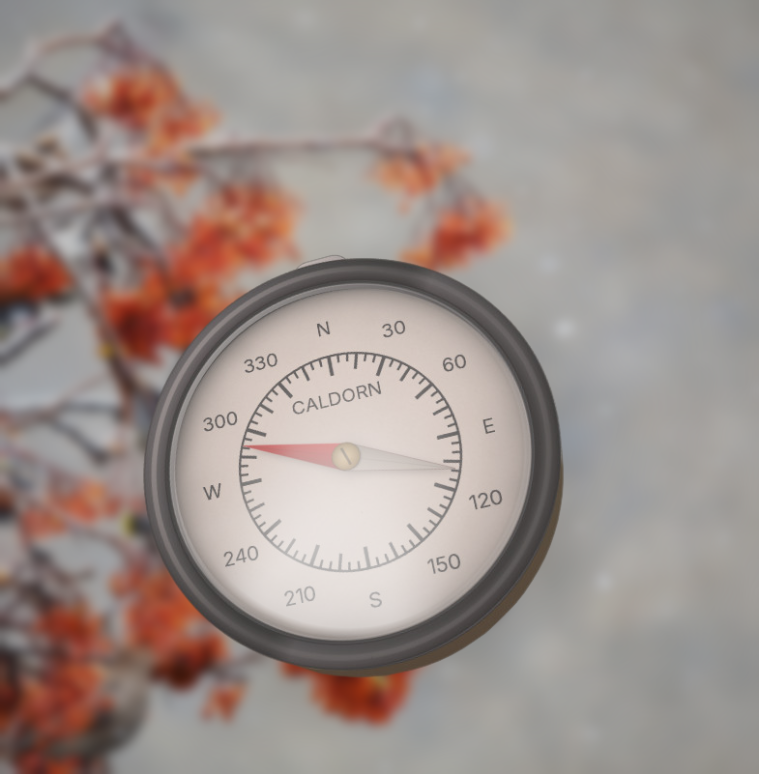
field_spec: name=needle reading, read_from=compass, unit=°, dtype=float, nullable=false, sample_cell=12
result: 290
